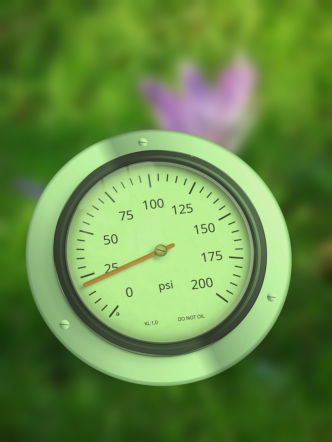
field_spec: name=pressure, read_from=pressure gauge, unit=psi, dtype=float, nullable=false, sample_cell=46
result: 20
